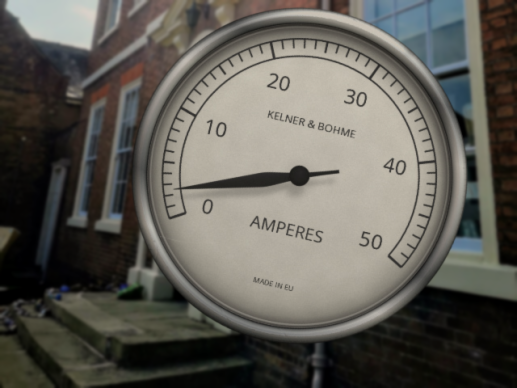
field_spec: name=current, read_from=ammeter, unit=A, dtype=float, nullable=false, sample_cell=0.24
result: 2.5
